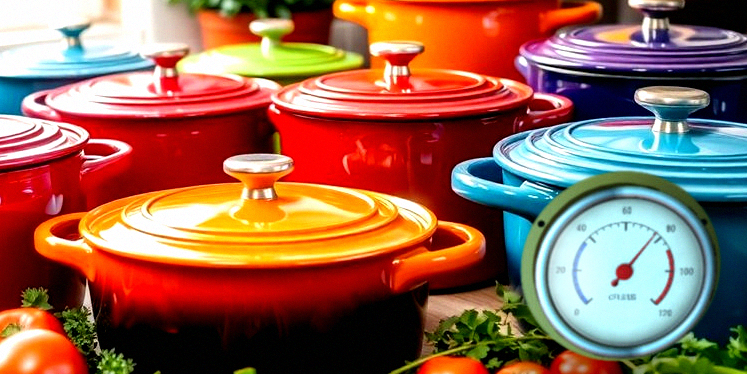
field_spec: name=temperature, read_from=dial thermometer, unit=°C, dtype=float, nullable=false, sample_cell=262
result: 76
